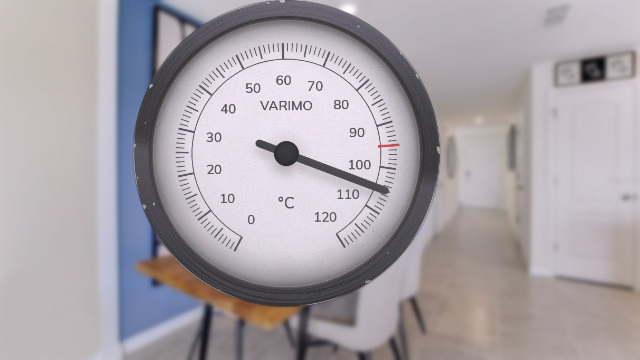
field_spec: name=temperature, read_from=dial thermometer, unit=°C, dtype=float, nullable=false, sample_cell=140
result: 105
